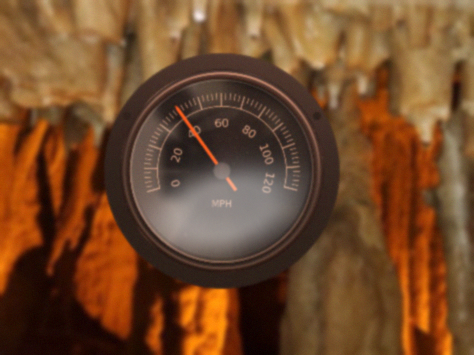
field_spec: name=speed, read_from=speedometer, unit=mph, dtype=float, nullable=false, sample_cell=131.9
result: 40
